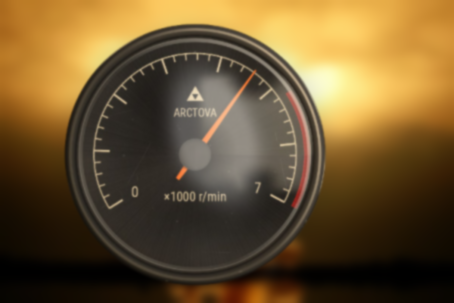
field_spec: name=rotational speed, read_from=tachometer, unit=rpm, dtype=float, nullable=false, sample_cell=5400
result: 4600
